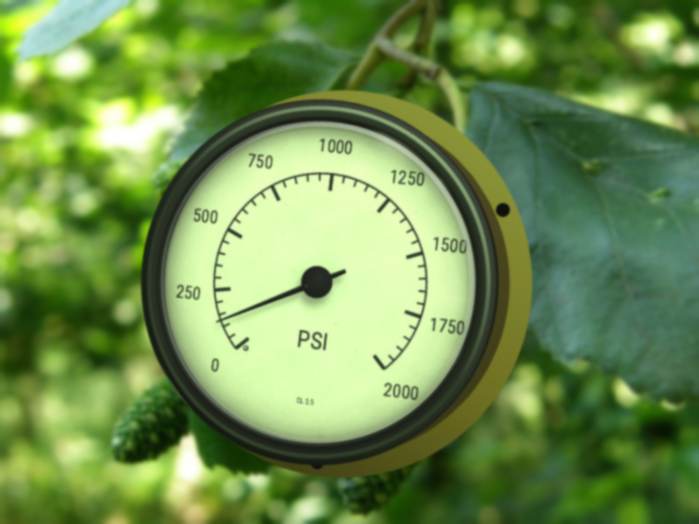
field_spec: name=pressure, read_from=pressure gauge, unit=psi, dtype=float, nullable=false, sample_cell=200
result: 125
